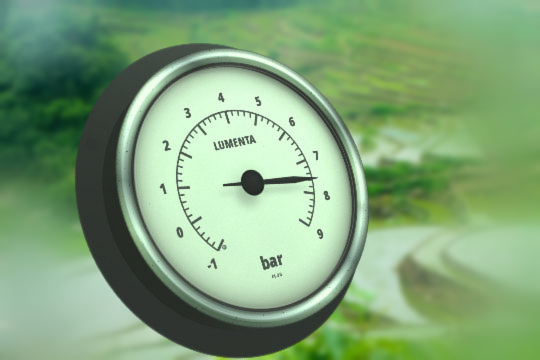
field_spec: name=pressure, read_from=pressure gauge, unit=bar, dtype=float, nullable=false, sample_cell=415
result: 7.6
